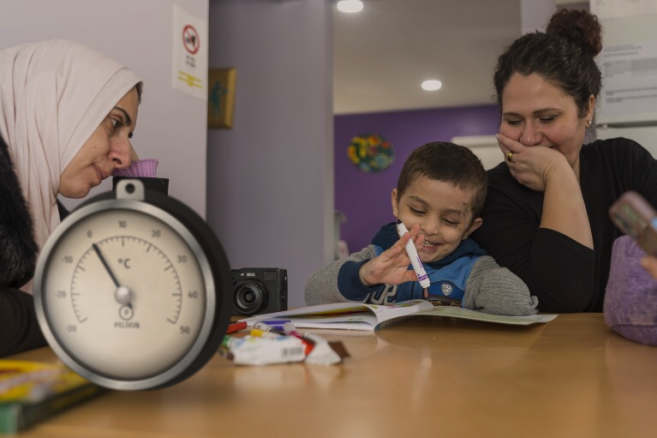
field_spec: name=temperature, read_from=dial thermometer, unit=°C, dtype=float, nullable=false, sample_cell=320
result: 0
